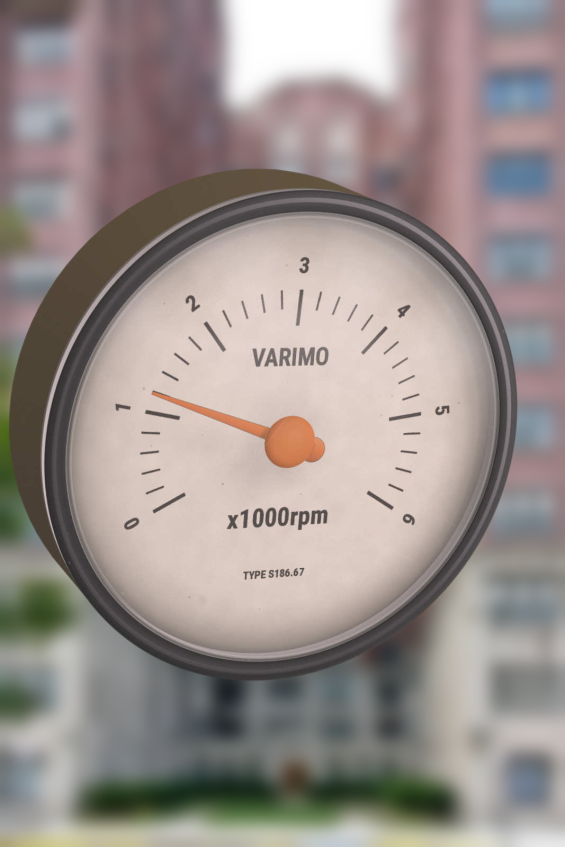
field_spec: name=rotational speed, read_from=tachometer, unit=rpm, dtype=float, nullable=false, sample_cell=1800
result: 1200
